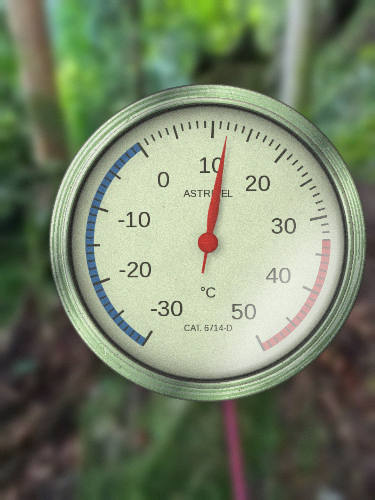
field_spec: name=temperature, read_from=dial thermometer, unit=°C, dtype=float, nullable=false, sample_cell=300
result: 12
